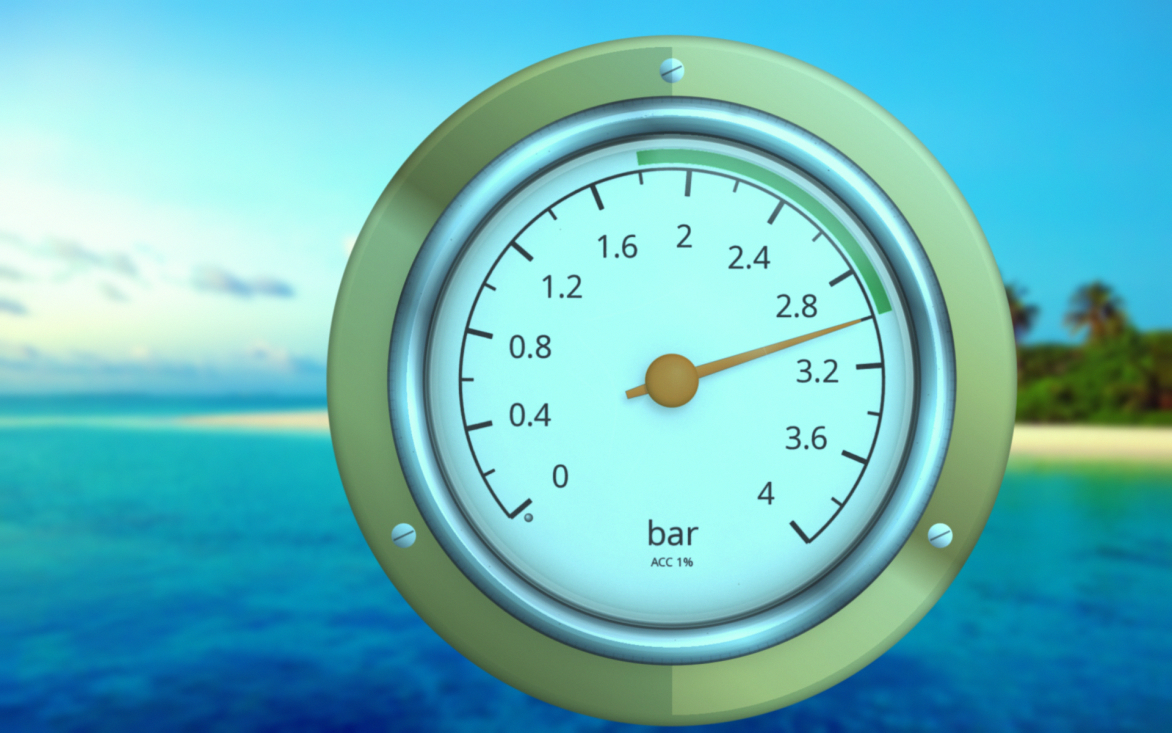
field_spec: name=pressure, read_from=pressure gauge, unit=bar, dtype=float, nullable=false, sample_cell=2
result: 3
